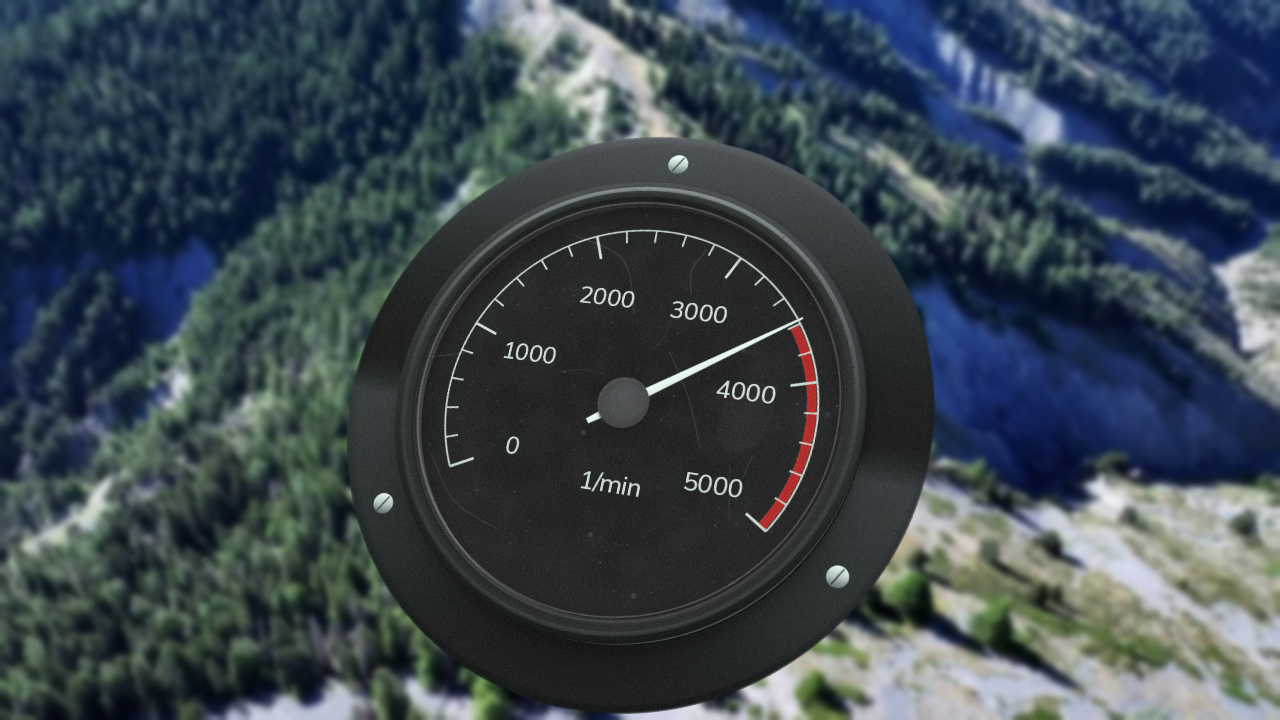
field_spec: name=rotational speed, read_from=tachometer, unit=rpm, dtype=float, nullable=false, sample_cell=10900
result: 3600
